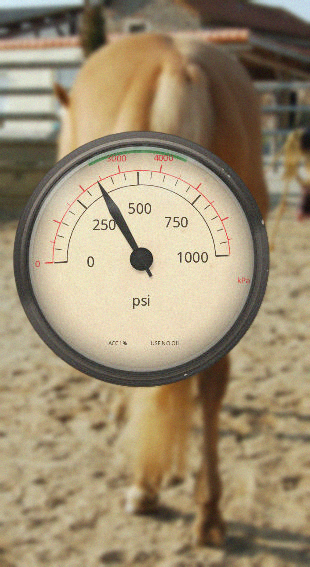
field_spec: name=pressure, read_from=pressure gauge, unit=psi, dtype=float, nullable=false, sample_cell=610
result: 350
